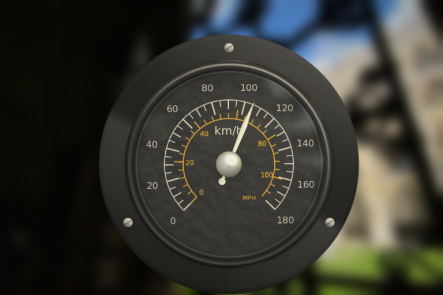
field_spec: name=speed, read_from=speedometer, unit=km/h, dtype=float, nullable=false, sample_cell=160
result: 105
